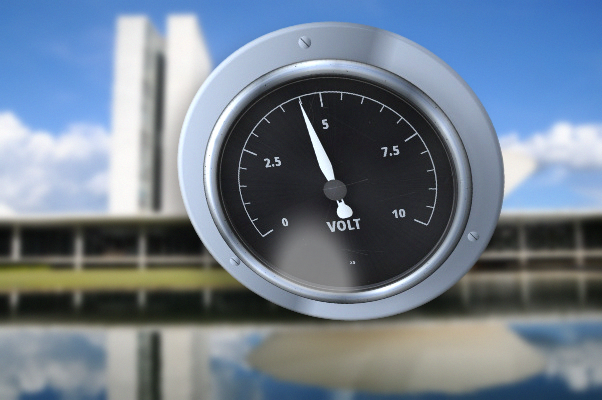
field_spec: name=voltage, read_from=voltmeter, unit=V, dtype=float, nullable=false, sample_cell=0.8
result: 4.5
